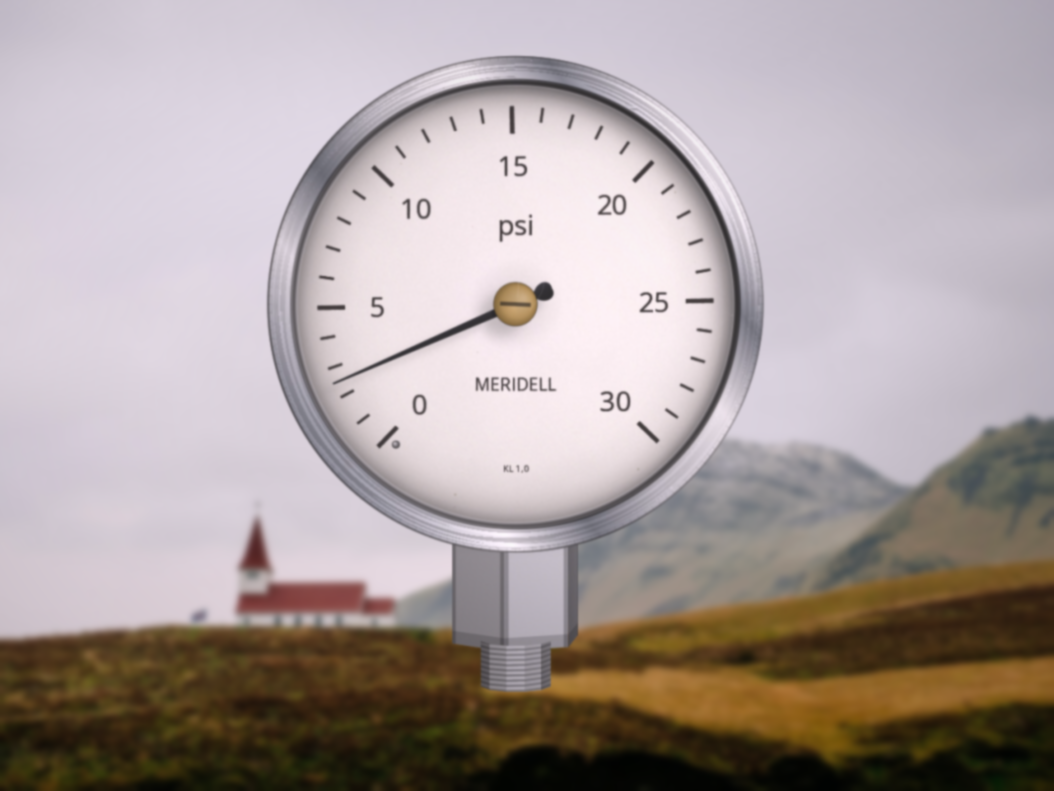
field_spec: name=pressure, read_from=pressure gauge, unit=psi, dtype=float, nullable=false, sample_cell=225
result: 2.5
